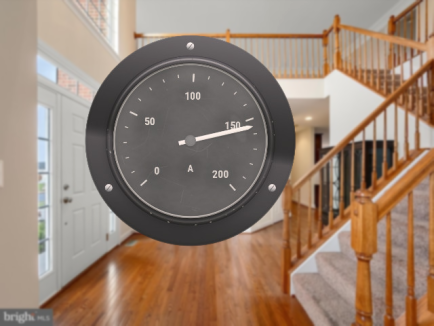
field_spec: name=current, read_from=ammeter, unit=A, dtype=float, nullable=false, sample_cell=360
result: 155
